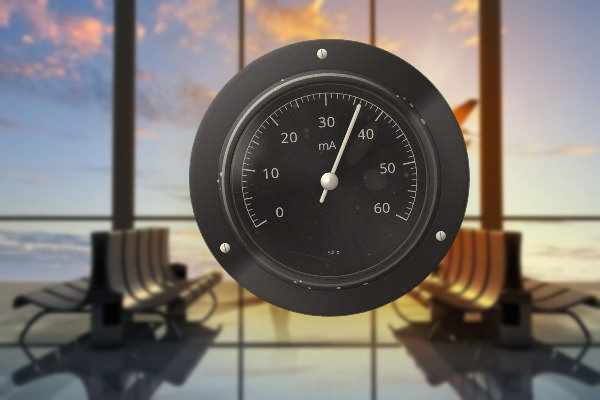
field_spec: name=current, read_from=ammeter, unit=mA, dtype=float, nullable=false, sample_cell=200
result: 36
